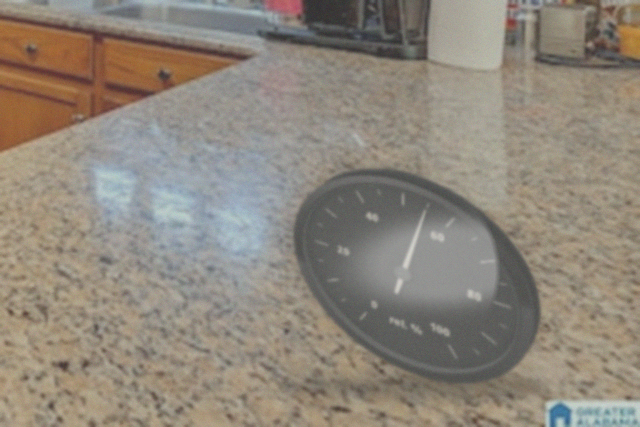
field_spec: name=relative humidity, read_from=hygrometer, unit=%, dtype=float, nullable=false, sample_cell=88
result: 55
